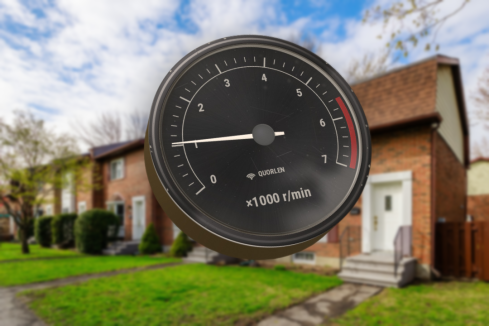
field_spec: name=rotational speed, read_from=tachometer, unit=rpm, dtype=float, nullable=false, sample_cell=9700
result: 1000
